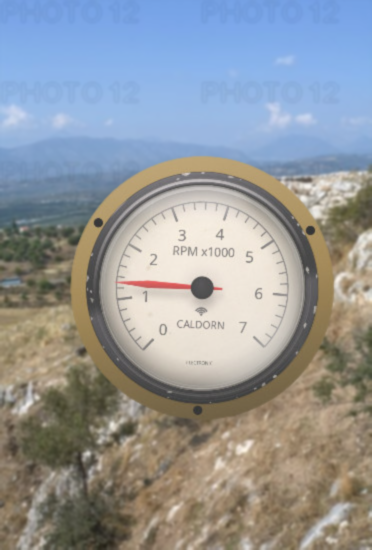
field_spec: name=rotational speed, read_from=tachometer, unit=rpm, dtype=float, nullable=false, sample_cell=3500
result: 1300
